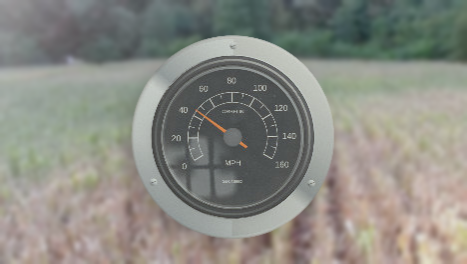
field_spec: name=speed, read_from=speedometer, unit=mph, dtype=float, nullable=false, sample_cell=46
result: 45
